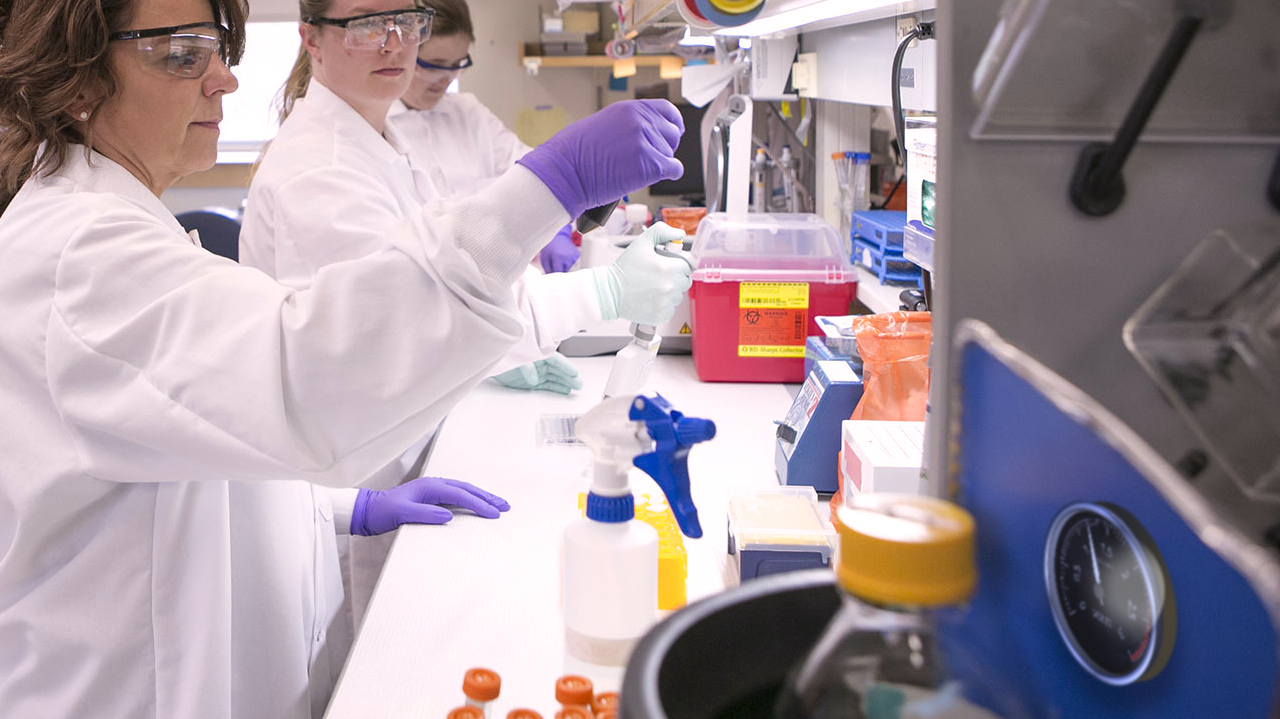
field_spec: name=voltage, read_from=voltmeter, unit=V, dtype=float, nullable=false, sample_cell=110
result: 1.25
